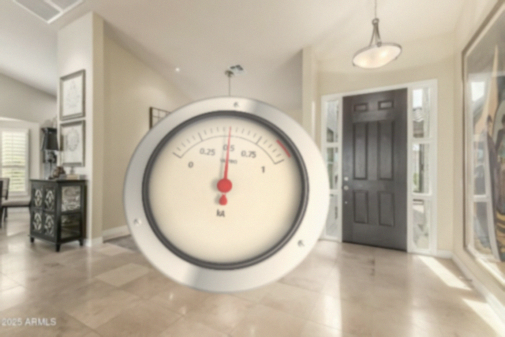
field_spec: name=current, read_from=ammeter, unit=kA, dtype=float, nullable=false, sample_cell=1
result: 0.5
